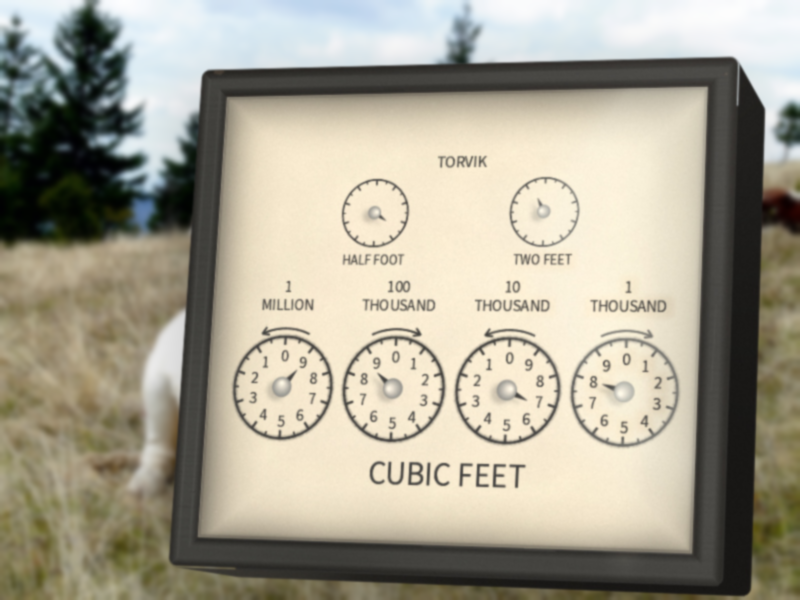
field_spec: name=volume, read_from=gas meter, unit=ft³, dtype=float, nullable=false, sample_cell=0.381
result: 886800
